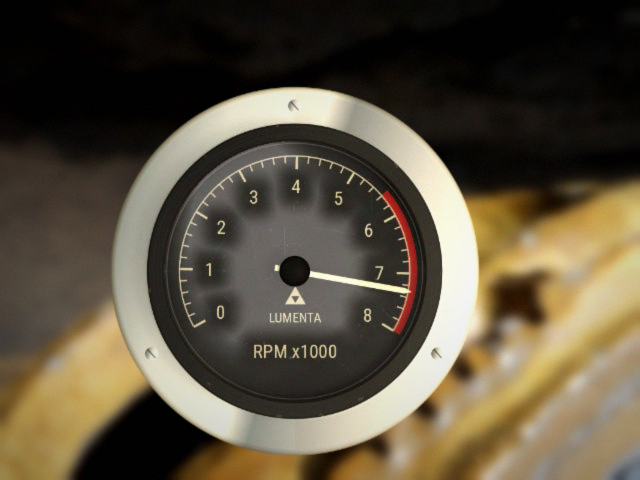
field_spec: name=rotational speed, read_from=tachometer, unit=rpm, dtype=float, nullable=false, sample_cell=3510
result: 7300
